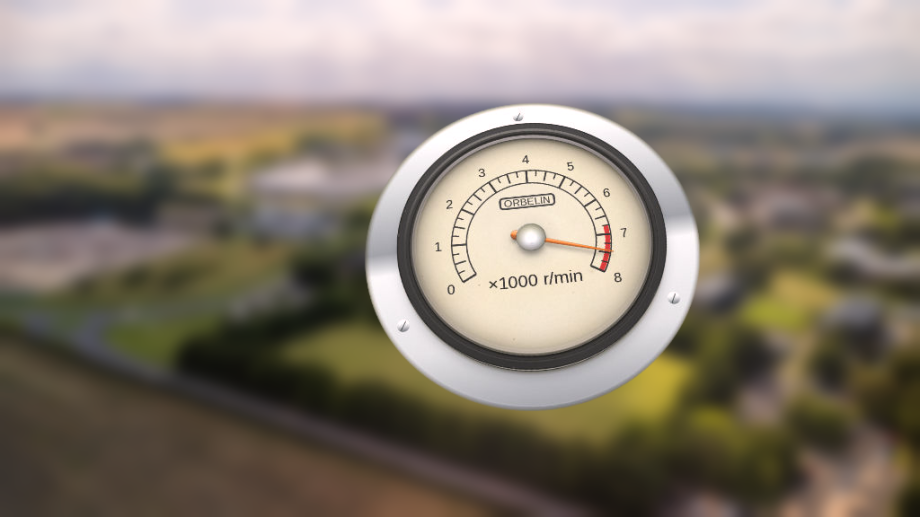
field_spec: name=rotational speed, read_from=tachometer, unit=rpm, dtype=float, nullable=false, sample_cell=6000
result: 7500
